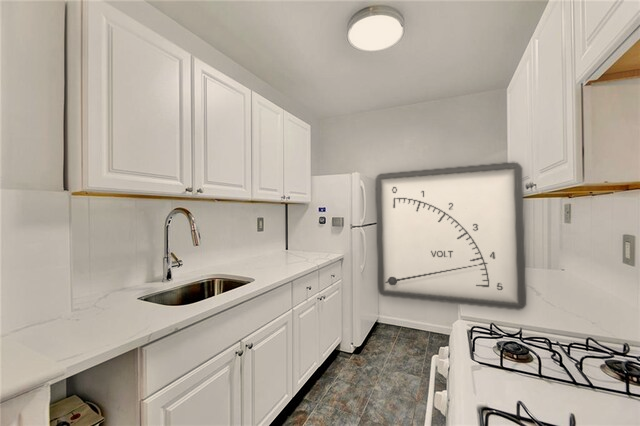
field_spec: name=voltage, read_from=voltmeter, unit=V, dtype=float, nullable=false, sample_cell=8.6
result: 4.2
